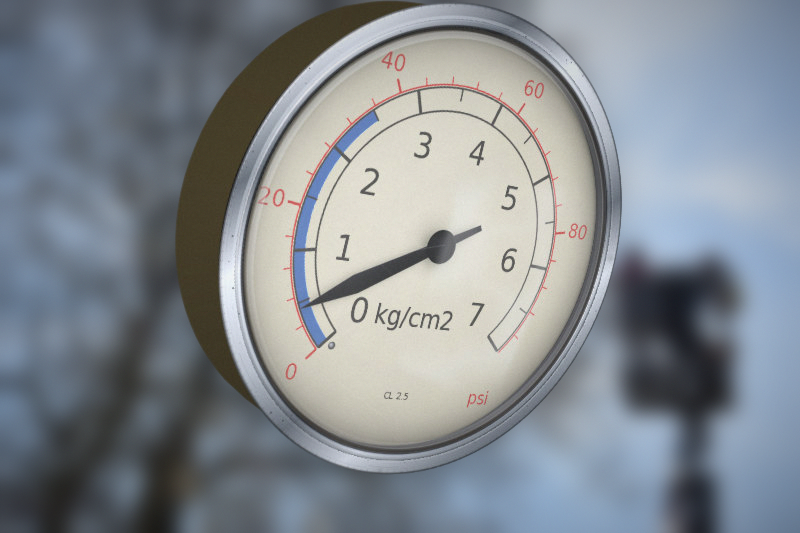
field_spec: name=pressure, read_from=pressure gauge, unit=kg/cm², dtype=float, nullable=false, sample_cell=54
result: 0.5
